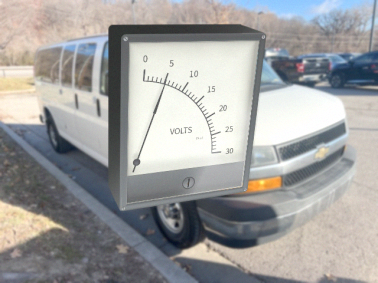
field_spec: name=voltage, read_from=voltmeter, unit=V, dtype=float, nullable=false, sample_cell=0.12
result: 5
